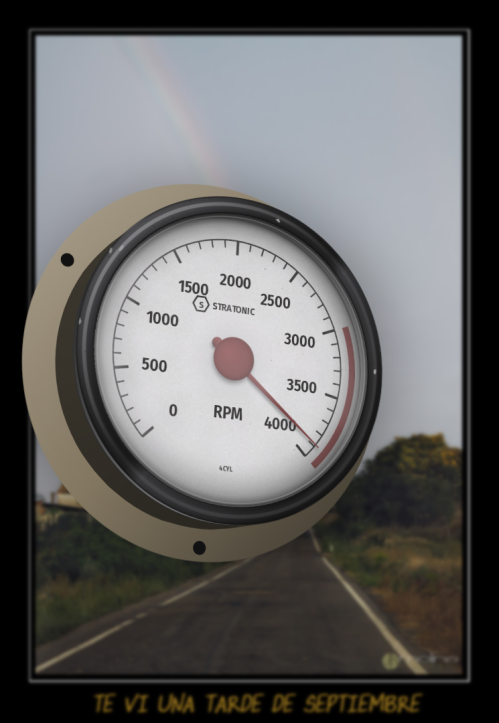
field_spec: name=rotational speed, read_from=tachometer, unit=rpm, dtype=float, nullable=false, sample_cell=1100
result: 3900
